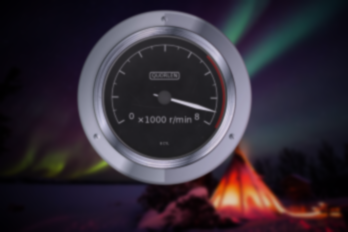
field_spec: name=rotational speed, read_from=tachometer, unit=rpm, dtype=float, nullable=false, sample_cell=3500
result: 7500
